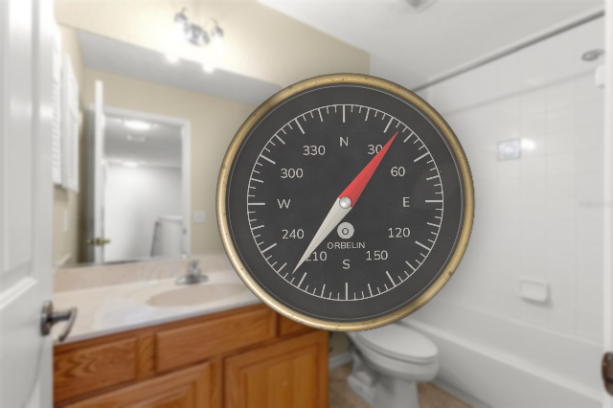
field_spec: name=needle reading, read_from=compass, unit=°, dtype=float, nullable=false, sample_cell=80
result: 37.5
